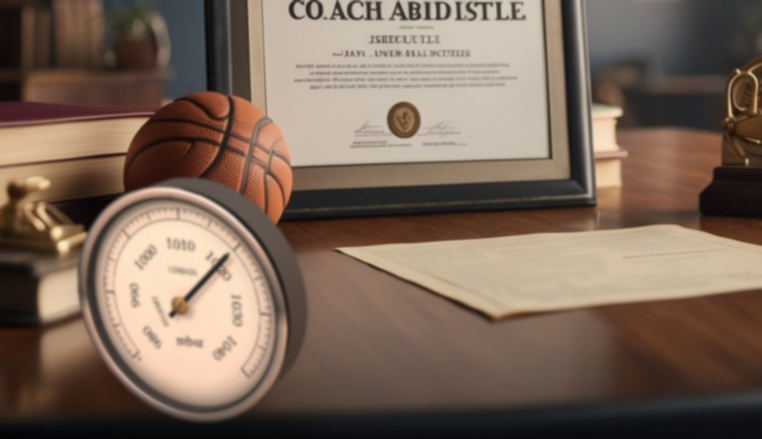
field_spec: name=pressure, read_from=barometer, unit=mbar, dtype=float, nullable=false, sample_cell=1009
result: 1020
